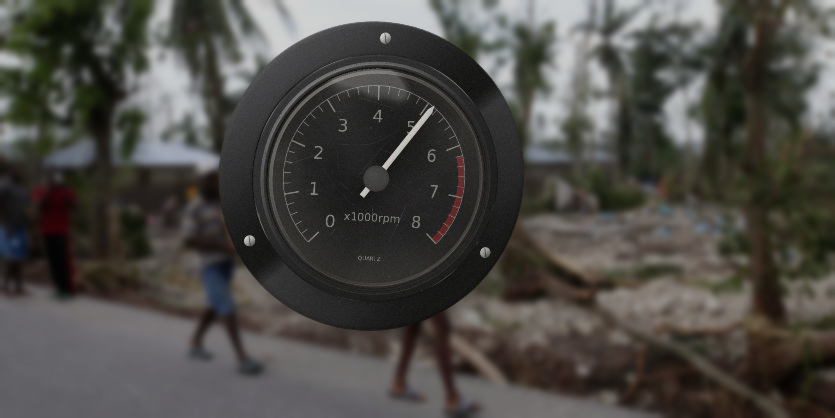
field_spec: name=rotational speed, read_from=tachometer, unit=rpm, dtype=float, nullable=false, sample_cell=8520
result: 5100
